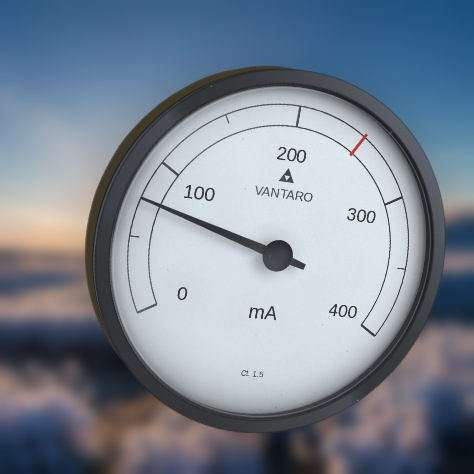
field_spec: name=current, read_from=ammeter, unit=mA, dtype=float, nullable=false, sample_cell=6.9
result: 75
